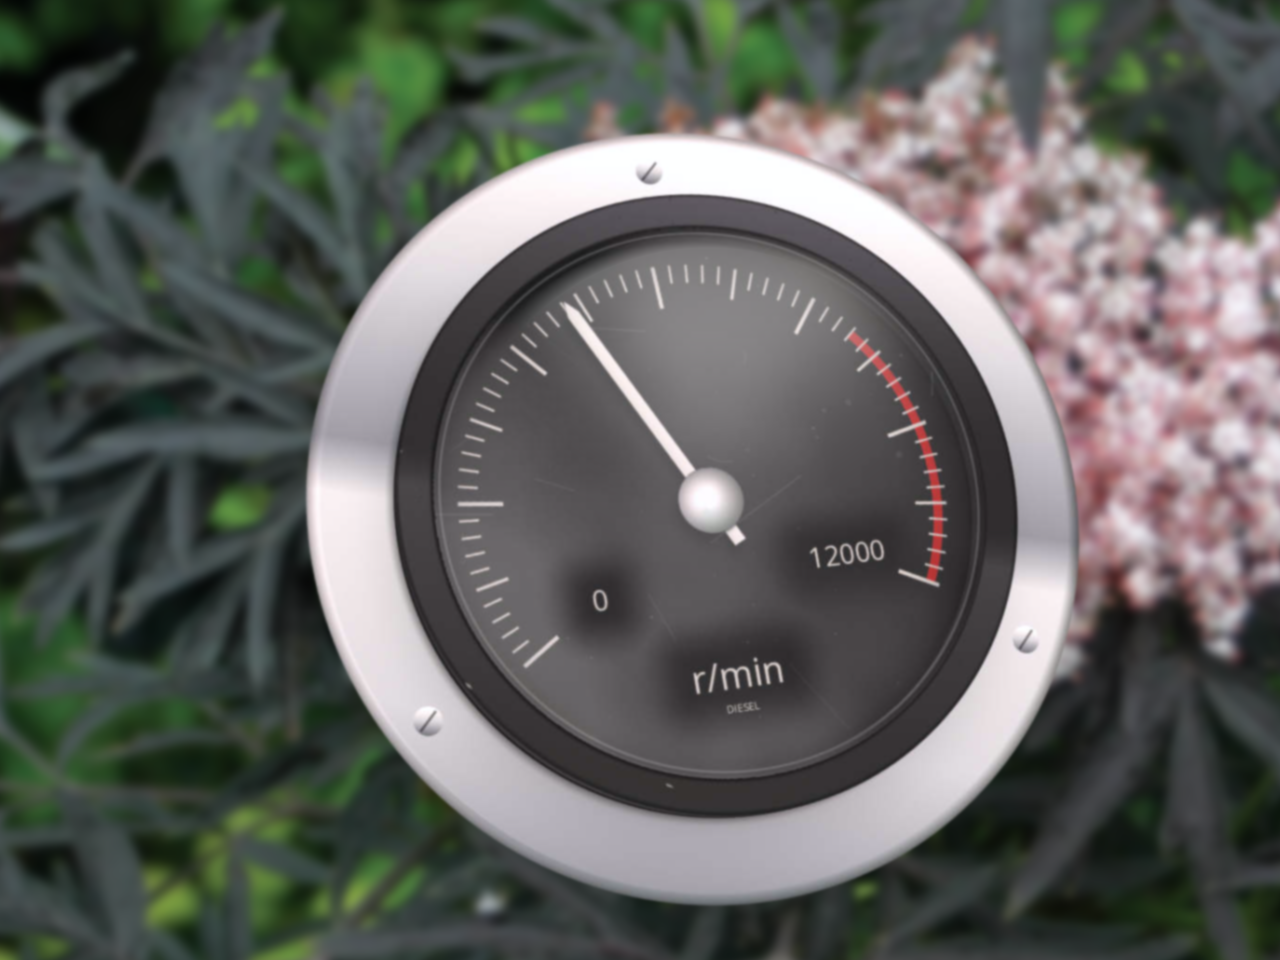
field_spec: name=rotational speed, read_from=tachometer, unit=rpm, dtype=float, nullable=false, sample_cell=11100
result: 4800
